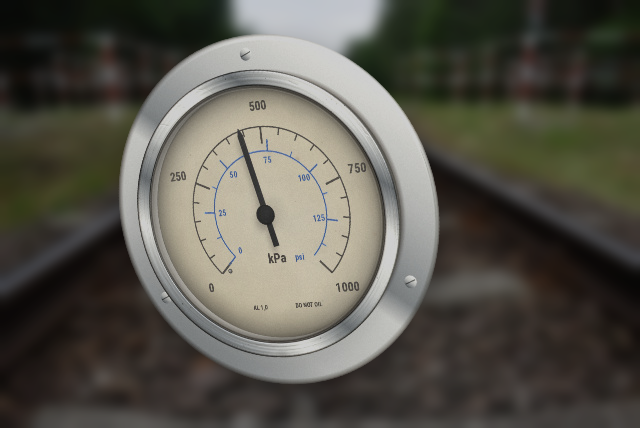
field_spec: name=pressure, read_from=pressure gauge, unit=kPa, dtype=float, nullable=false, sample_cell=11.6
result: 450
